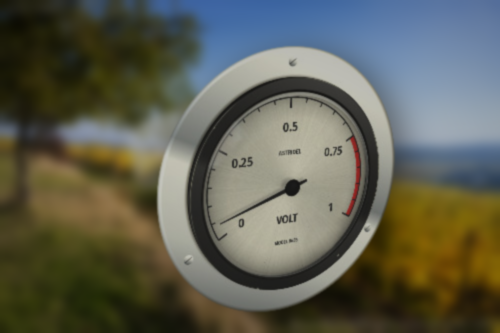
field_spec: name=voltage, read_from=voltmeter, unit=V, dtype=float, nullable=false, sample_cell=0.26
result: 0.05
